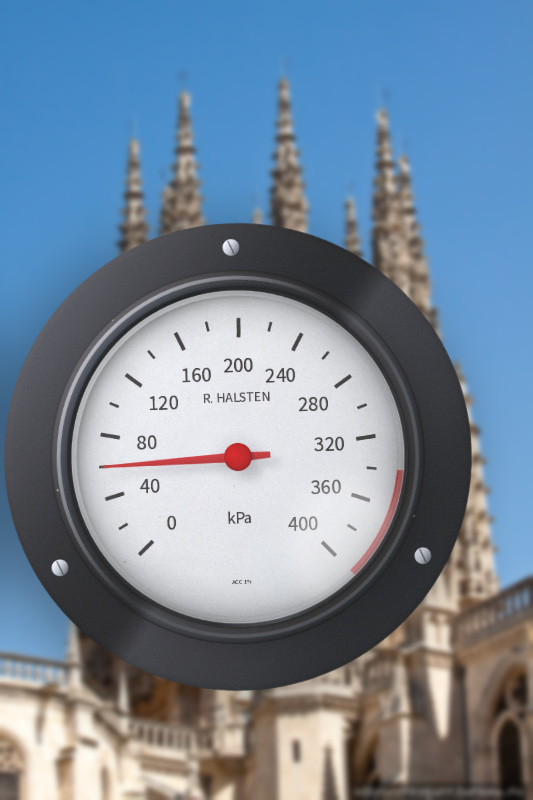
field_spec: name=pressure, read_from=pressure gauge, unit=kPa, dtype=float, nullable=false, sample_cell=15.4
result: 60
